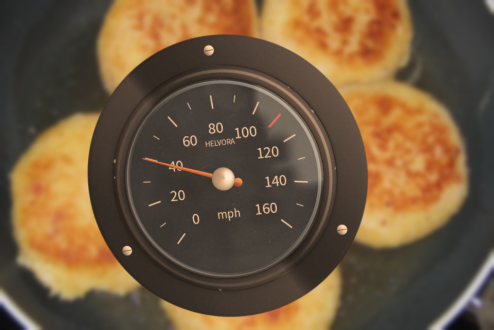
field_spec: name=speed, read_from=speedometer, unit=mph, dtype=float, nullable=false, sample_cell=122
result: 40
